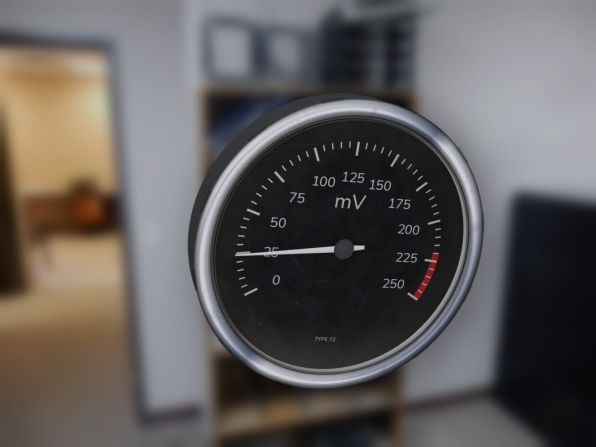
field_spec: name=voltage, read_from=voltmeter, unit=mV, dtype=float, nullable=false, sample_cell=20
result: 25
